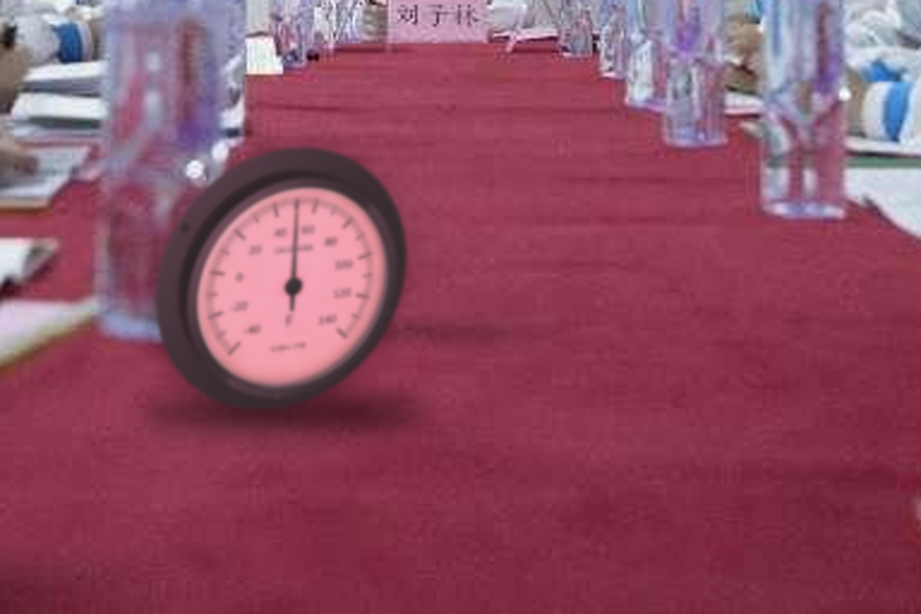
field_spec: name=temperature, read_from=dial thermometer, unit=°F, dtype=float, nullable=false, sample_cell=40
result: 50
